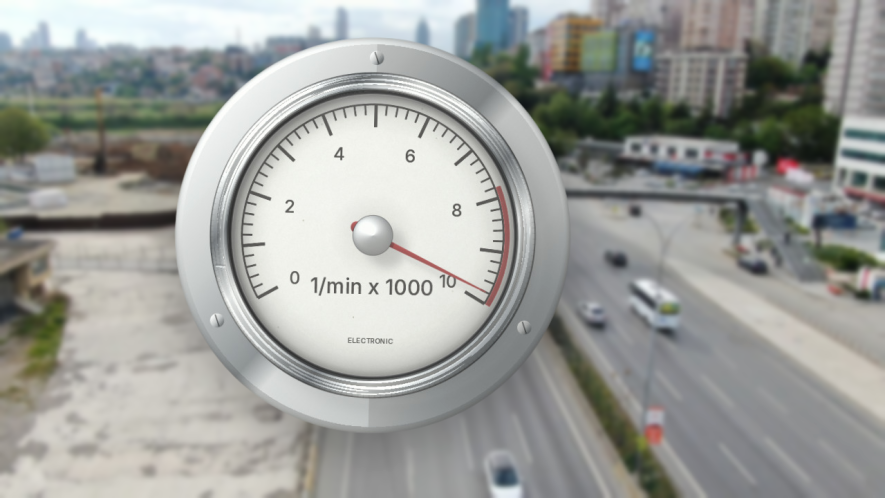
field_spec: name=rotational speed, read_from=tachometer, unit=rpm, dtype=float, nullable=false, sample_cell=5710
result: 9800
